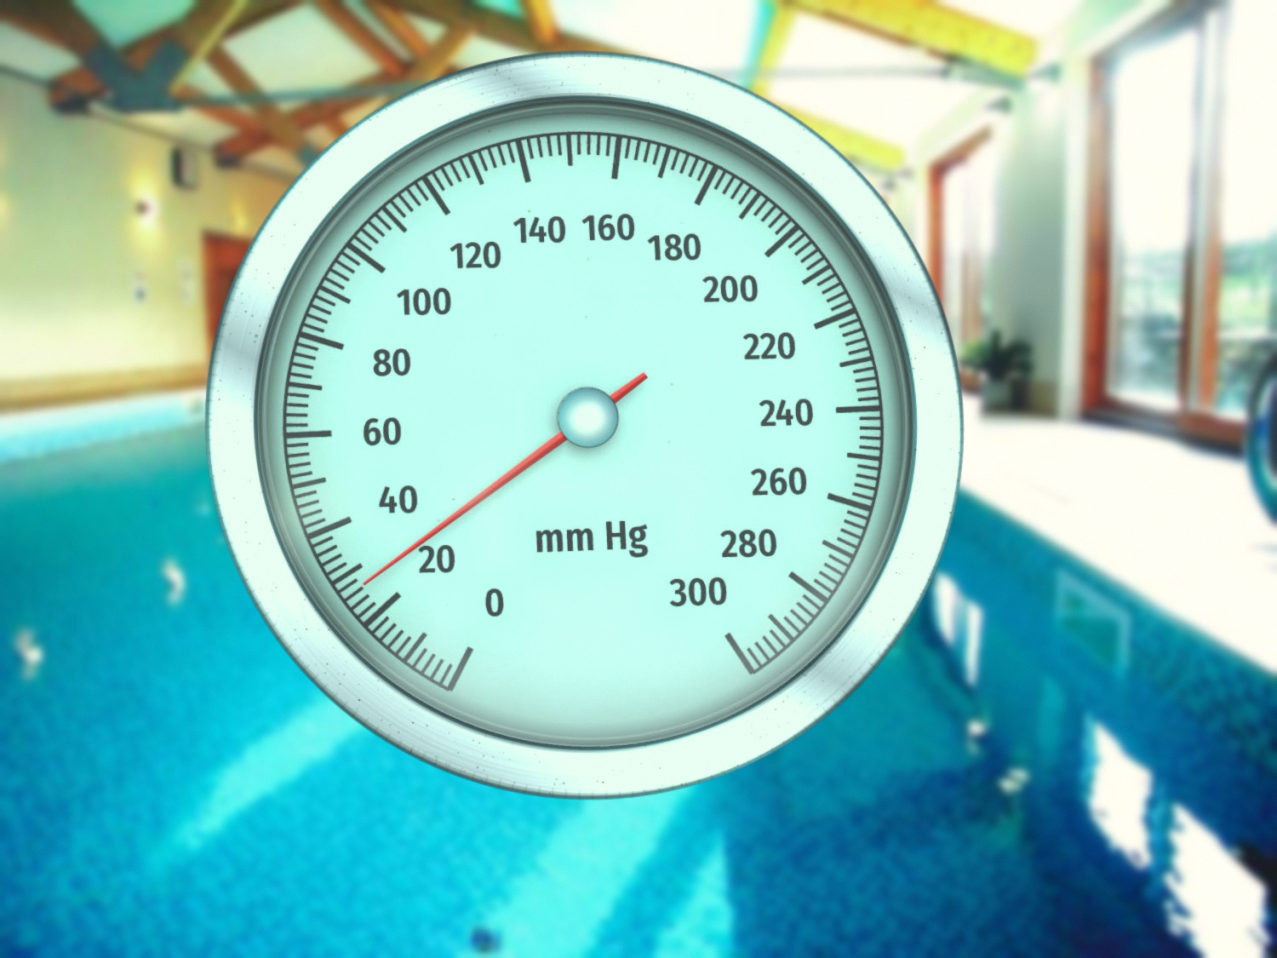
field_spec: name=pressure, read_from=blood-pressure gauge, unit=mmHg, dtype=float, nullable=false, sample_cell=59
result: 26
